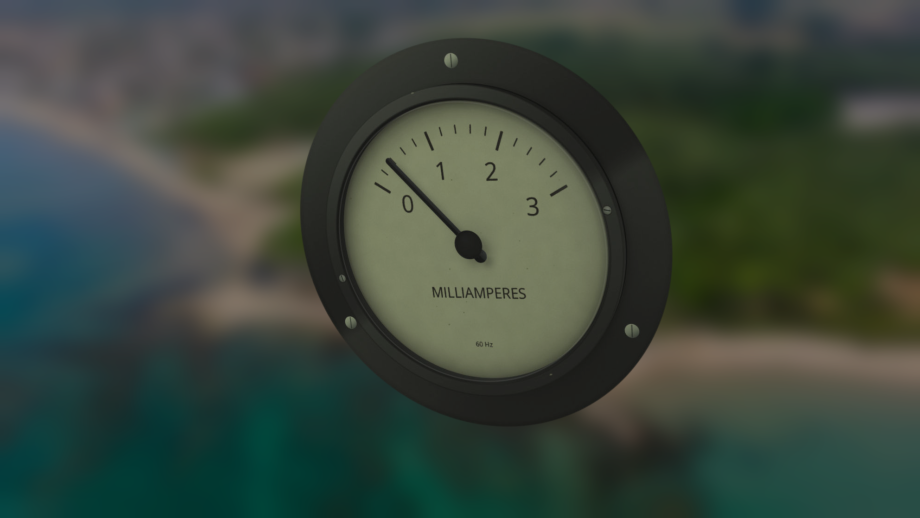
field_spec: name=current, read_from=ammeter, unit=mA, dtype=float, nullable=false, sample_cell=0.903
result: 0.4
